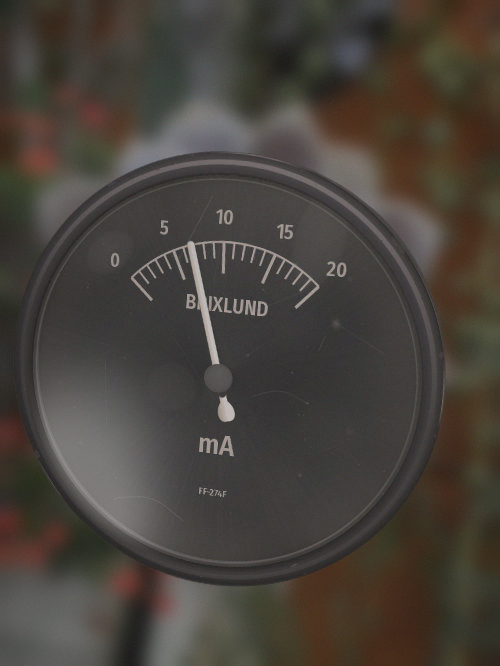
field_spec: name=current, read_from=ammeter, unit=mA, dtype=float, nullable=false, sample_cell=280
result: 7
